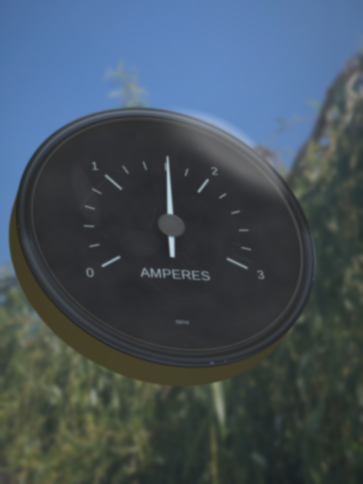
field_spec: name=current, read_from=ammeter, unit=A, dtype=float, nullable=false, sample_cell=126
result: 1.6
